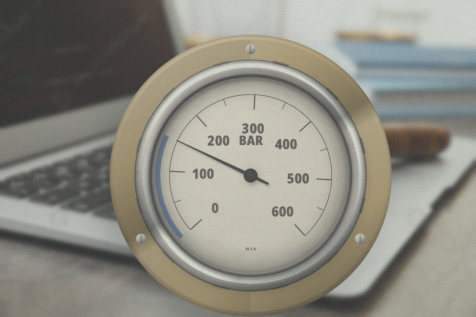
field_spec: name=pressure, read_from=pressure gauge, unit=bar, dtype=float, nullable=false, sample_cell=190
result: 150
